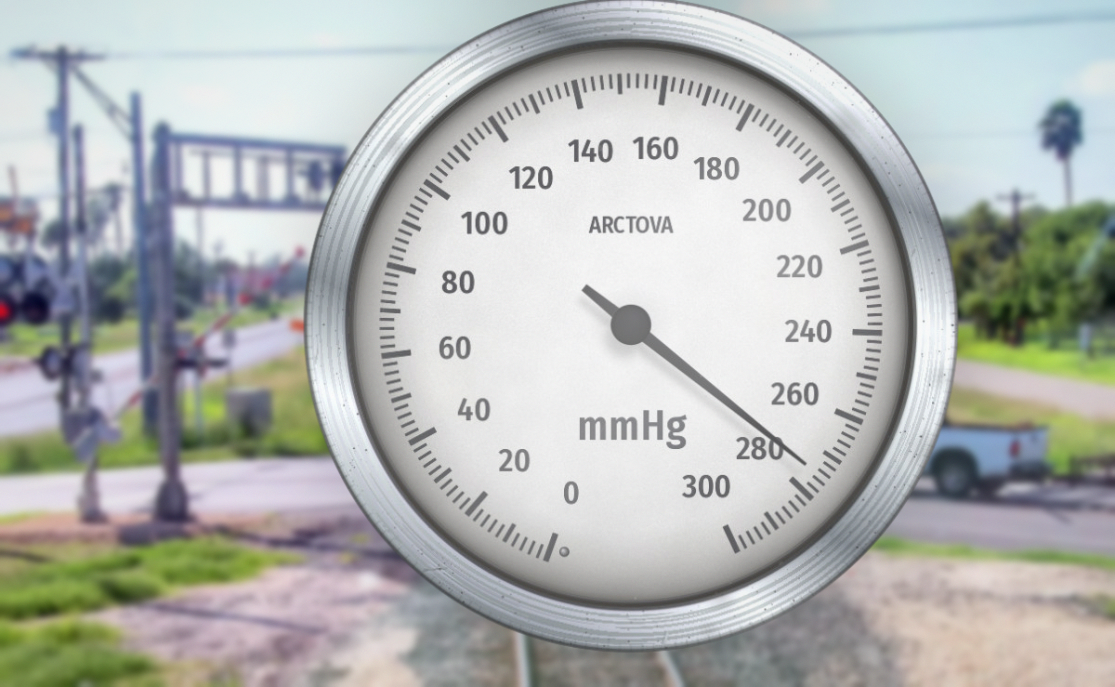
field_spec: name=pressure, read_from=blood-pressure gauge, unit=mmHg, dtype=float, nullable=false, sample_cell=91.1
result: 275
